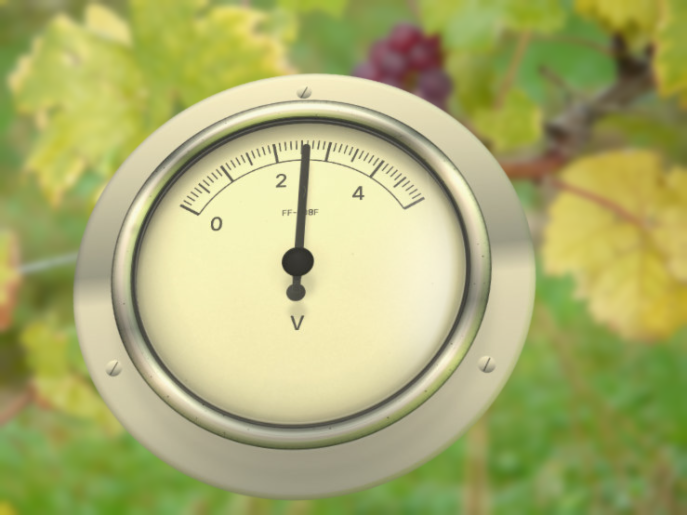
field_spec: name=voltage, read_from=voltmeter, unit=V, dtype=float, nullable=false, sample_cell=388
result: 2.6
